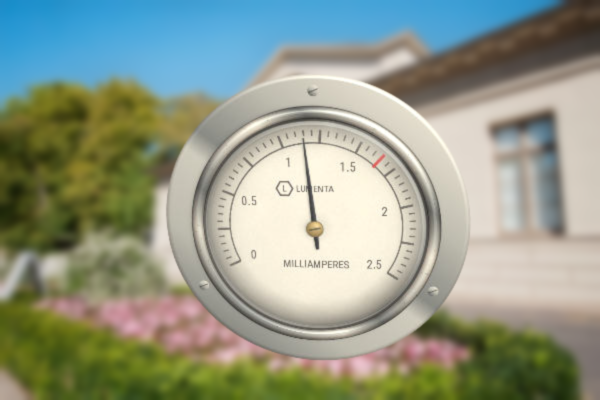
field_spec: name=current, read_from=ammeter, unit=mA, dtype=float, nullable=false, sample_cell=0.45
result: 1.15
